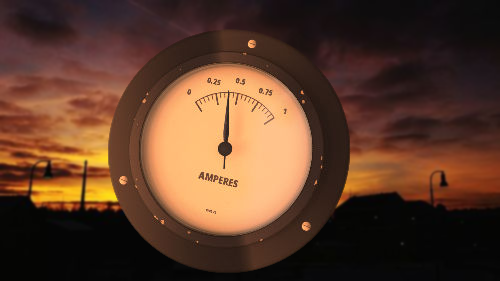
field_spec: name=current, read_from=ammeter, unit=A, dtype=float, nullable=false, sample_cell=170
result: 0.4
